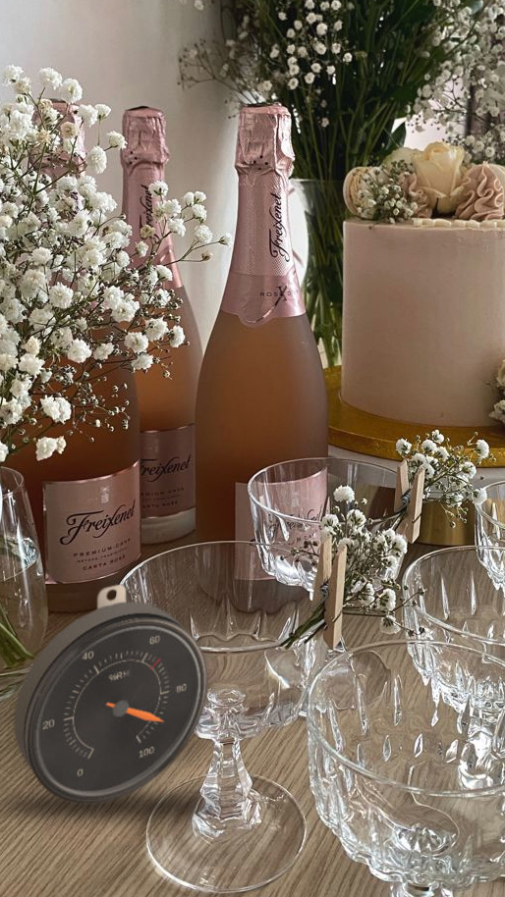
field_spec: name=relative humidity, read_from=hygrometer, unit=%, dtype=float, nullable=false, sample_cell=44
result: 90
